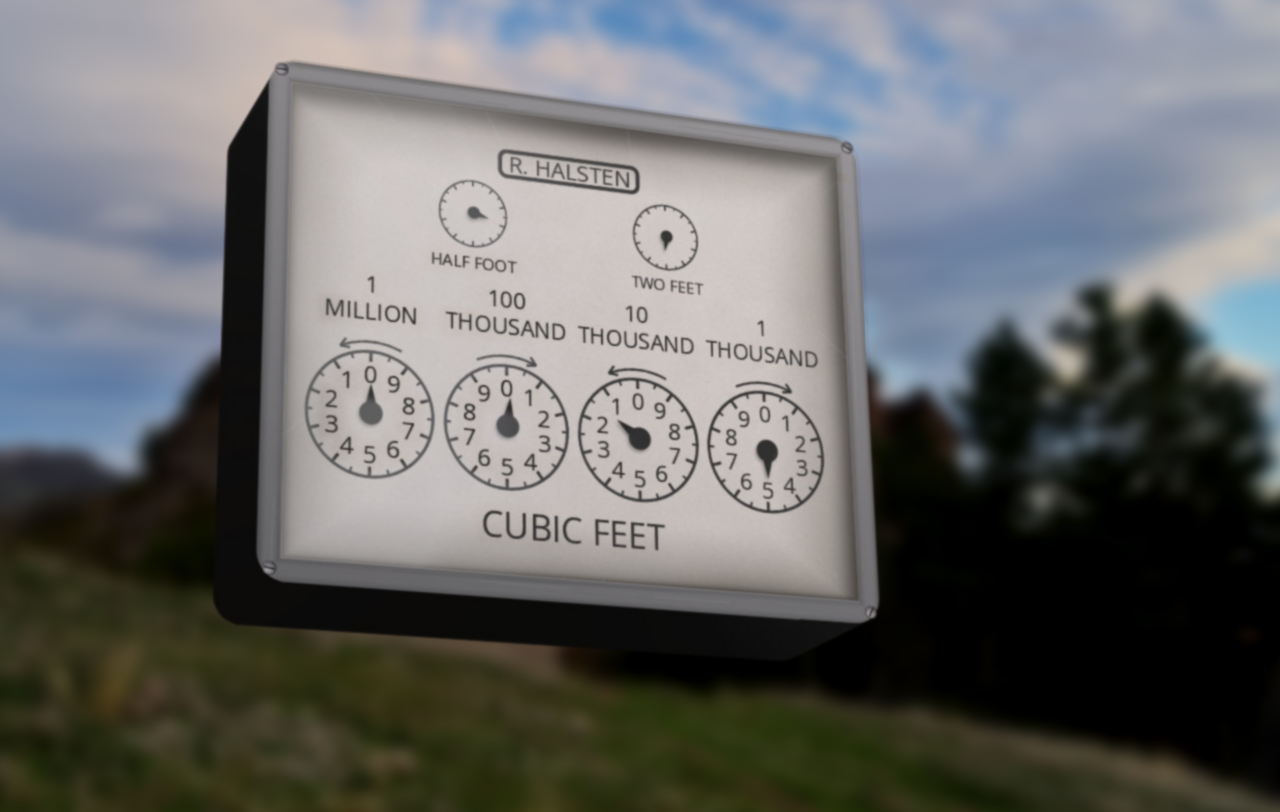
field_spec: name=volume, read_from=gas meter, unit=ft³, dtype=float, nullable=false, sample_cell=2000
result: 1500
